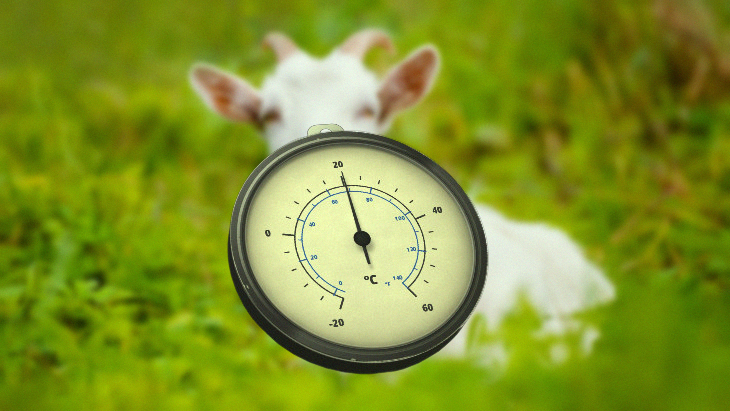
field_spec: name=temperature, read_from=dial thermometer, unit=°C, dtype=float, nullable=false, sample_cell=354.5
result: 20
